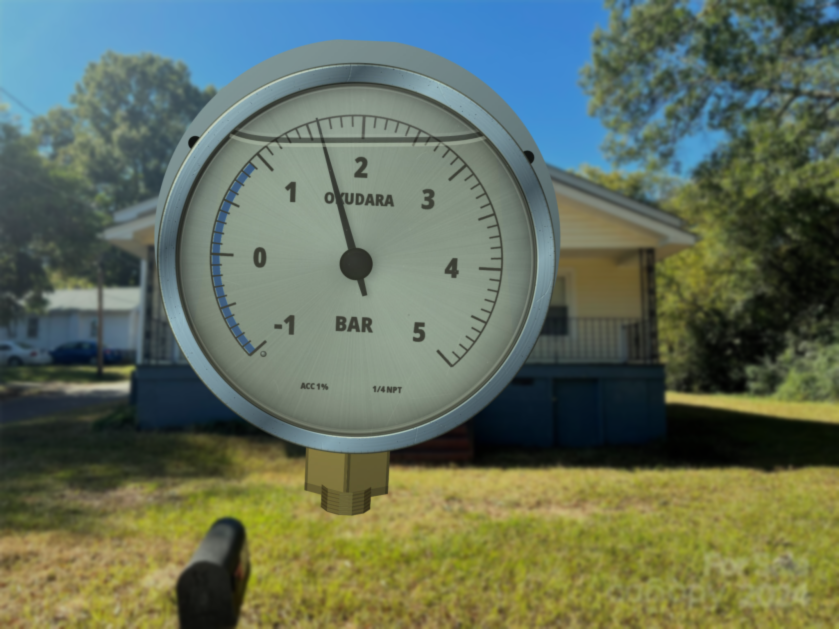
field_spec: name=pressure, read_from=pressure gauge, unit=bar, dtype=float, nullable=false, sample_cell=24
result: 1.6
